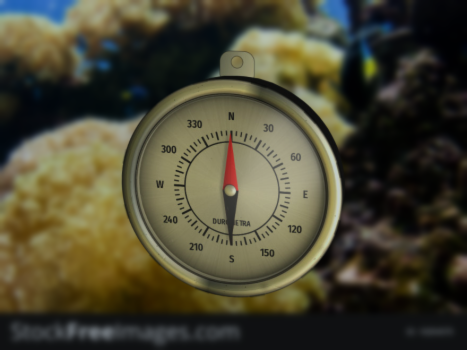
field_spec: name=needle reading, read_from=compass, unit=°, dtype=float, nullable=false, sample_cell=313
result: 0
